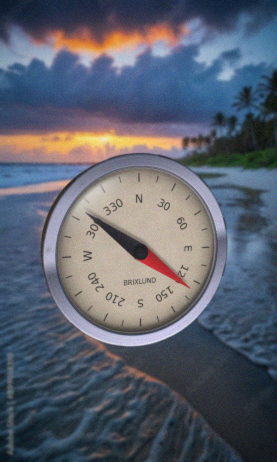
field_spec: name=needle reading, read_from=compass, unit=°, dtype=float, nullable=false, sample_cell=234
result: 127.5
